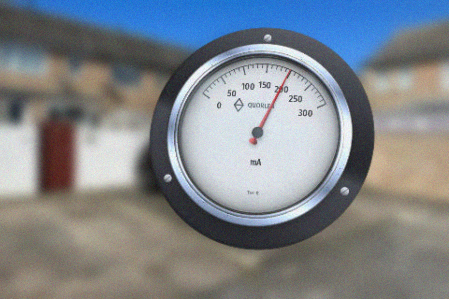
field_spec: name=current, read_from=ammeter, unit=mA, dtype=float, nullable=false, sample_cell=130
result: 200
